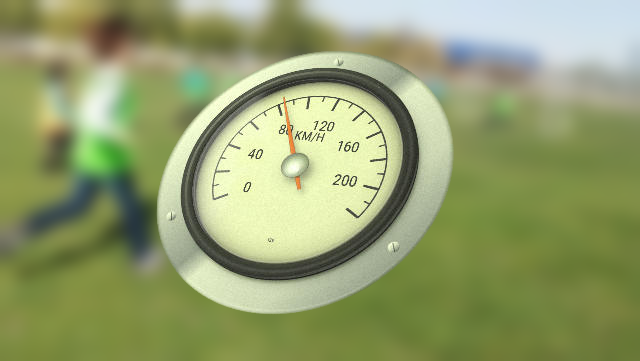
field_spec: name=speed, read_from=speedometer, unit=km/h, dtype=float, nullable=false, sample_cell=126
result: 85
